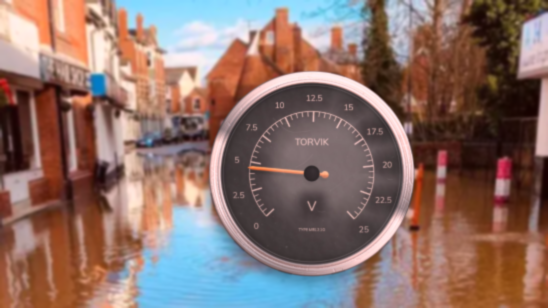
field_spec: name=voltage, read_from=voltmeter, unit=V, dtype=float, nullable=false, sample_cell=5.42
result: 4.5
